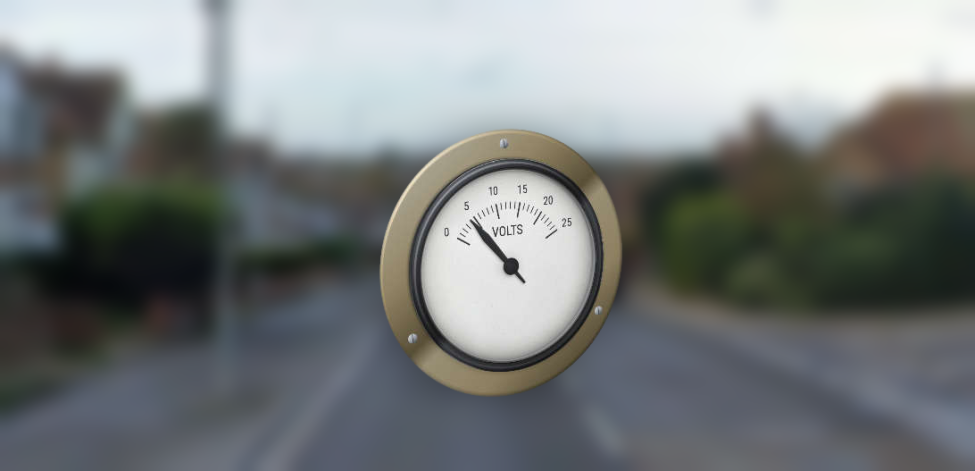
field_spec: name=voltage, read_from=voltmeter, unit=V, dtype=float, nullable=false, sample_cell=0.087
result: 4
